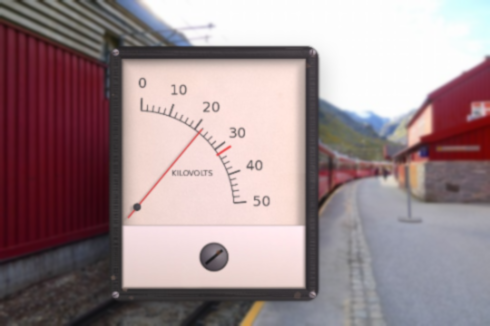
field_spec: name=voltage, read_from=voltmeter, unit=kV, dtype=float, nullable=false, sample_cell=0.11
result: 22
